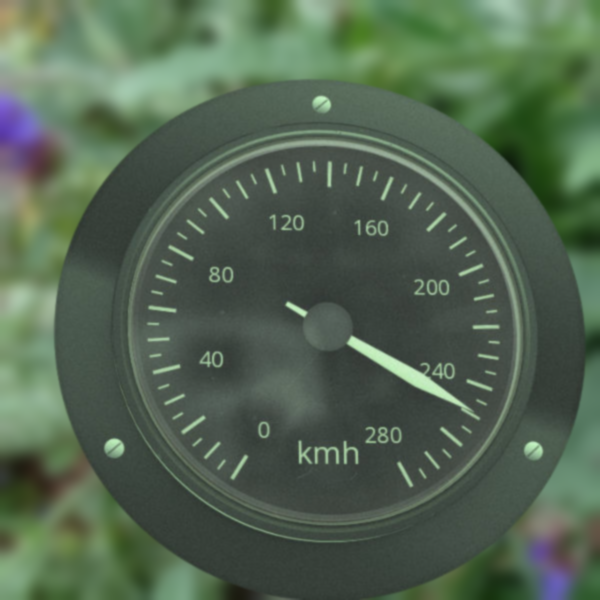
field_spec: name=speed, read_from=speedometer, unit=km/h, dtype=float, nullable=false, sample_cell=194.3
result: 250
